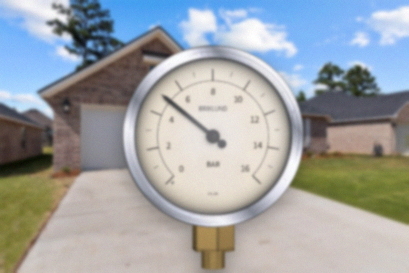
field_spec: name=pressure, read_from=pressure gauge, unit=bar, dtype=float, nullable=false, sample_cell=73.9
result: 5
